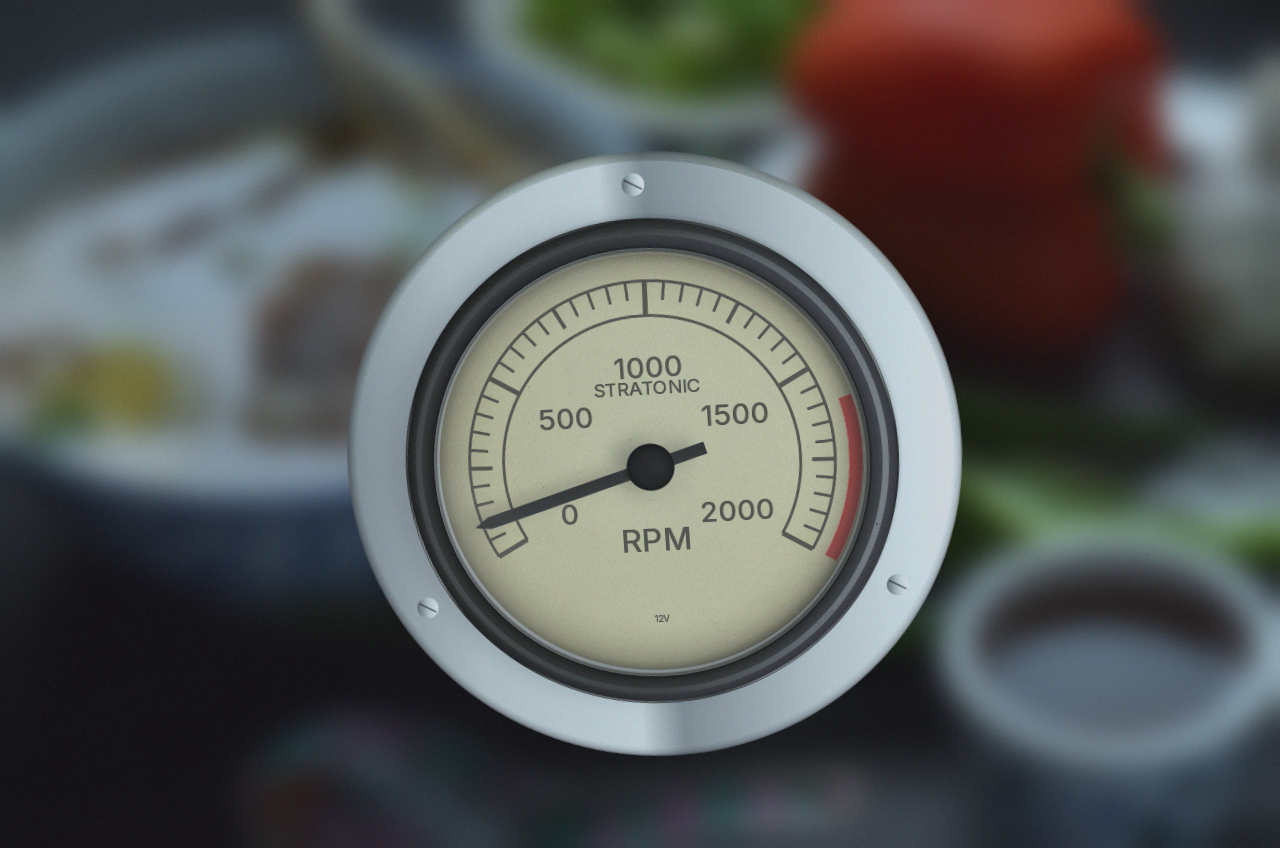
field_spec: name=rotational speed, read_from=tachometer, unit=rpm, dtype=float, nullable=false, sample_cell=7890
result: 100
